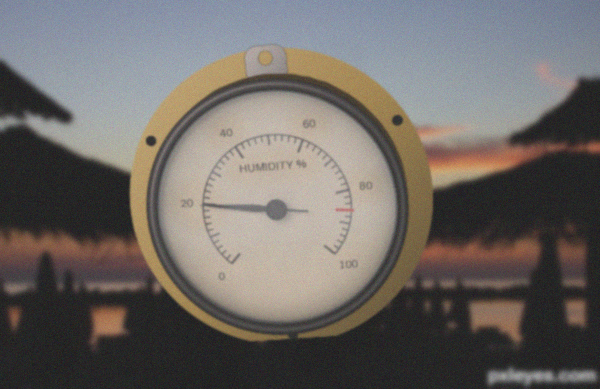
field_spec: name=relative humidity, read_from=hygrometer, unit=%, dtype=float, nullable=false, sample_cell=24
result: 20
